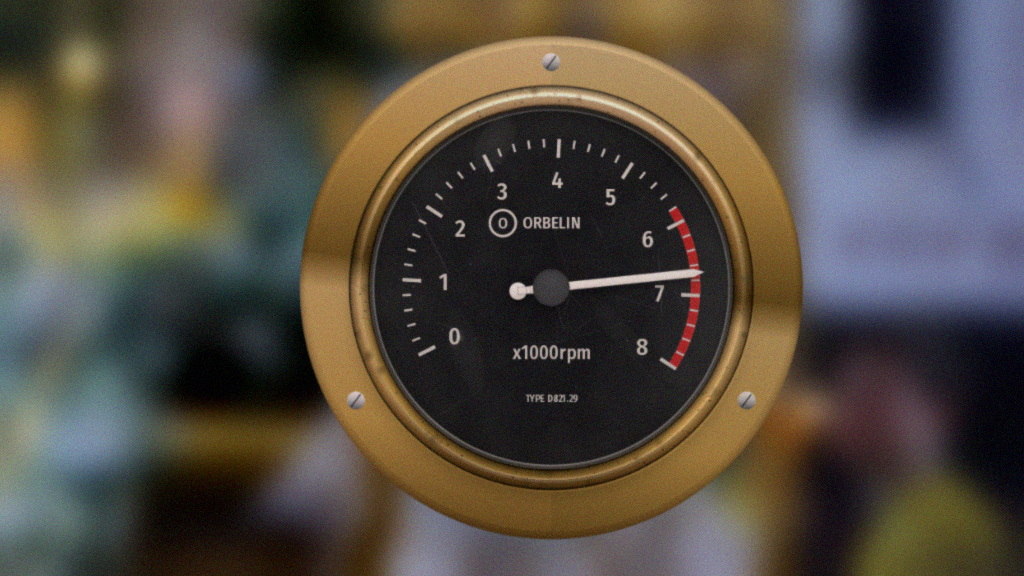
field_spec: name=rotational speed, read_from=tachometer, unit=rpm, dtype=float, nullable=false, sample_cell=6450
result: 6700
